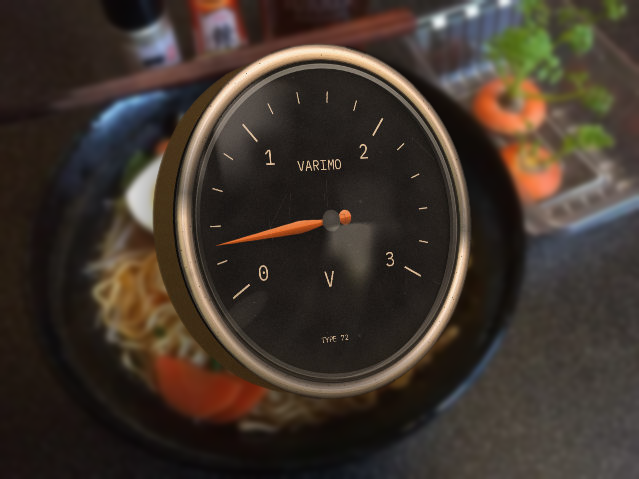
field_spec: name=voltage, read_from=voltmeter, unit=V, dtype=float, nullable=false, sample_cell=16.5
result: 0.3
